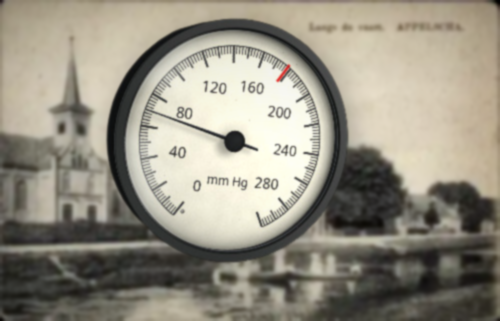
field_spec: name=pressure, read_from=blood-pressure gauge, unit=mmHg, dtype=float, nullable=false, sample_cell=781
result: 70
